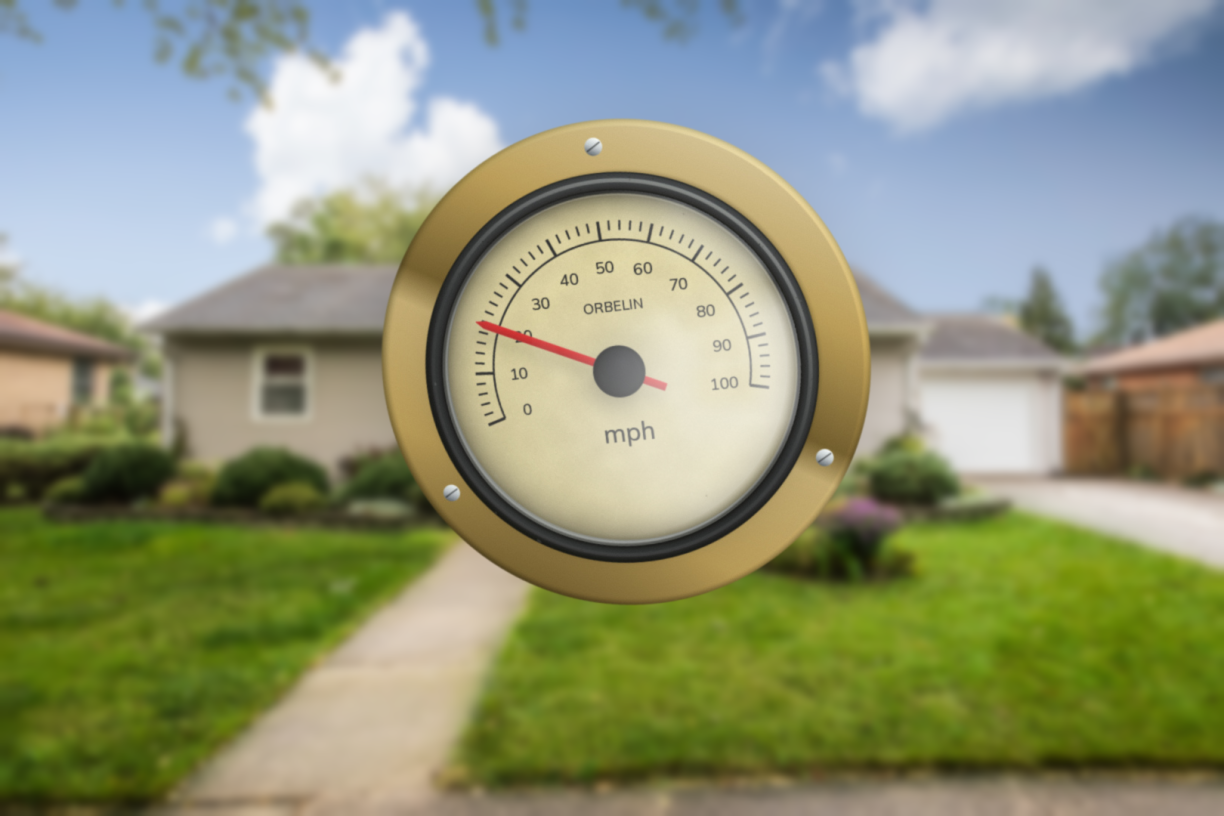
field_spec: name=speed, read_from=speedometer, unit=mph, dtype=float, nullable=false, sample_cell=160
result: 20
